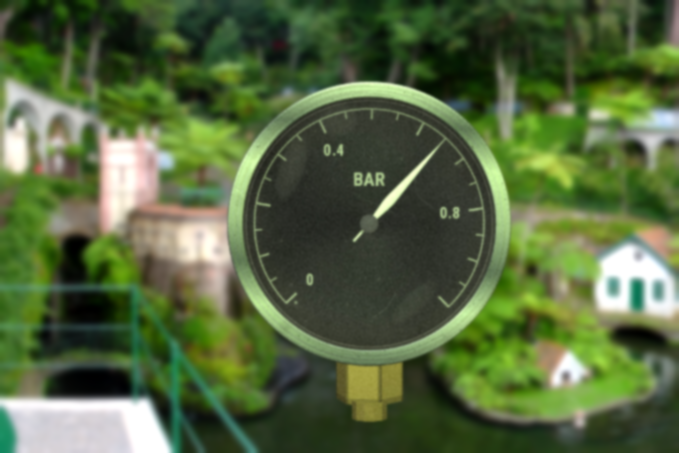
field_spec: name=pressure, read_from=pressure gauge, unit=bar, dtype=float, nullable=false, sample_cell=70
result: 0.65
